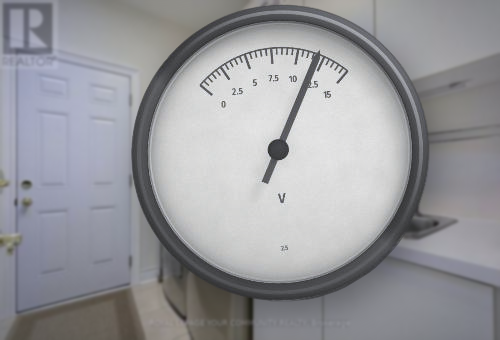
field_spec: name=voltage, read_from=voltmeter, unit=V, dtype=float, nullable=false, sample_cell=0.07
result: 12
